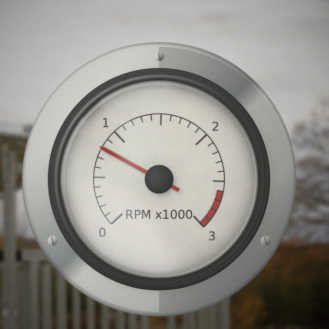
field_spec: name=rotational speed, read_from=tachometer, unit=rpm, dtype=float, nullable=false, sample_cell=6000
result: 800
